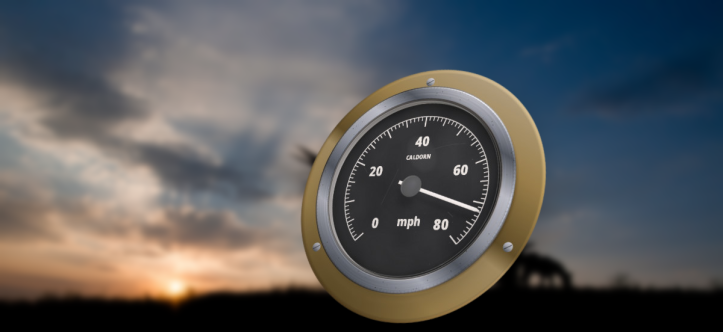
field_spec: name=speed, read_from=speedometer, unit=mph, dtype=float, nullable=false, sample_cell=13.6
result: 72
